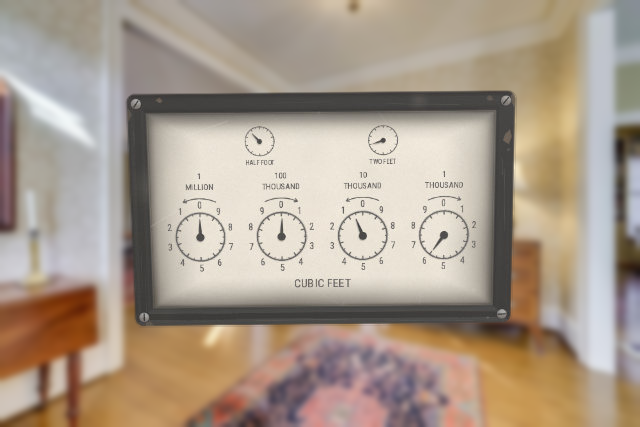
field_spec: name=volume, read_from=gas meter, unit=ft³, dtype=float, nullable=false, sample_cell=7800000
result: 600
